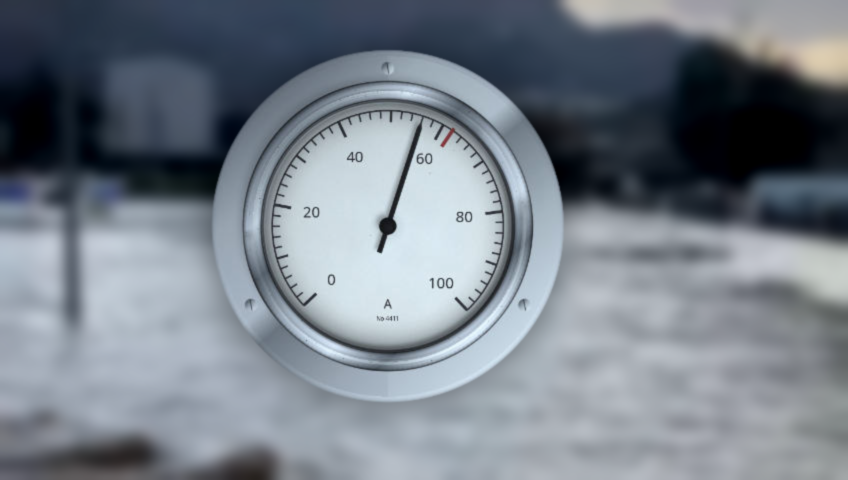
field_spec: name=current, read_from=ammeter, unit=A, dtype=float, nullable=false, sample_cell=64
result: 56
